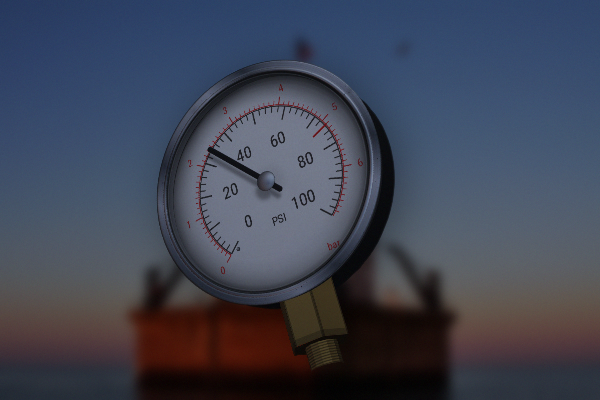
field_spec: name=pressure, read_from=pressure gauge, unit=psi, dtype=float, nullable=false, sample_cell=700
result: 34
